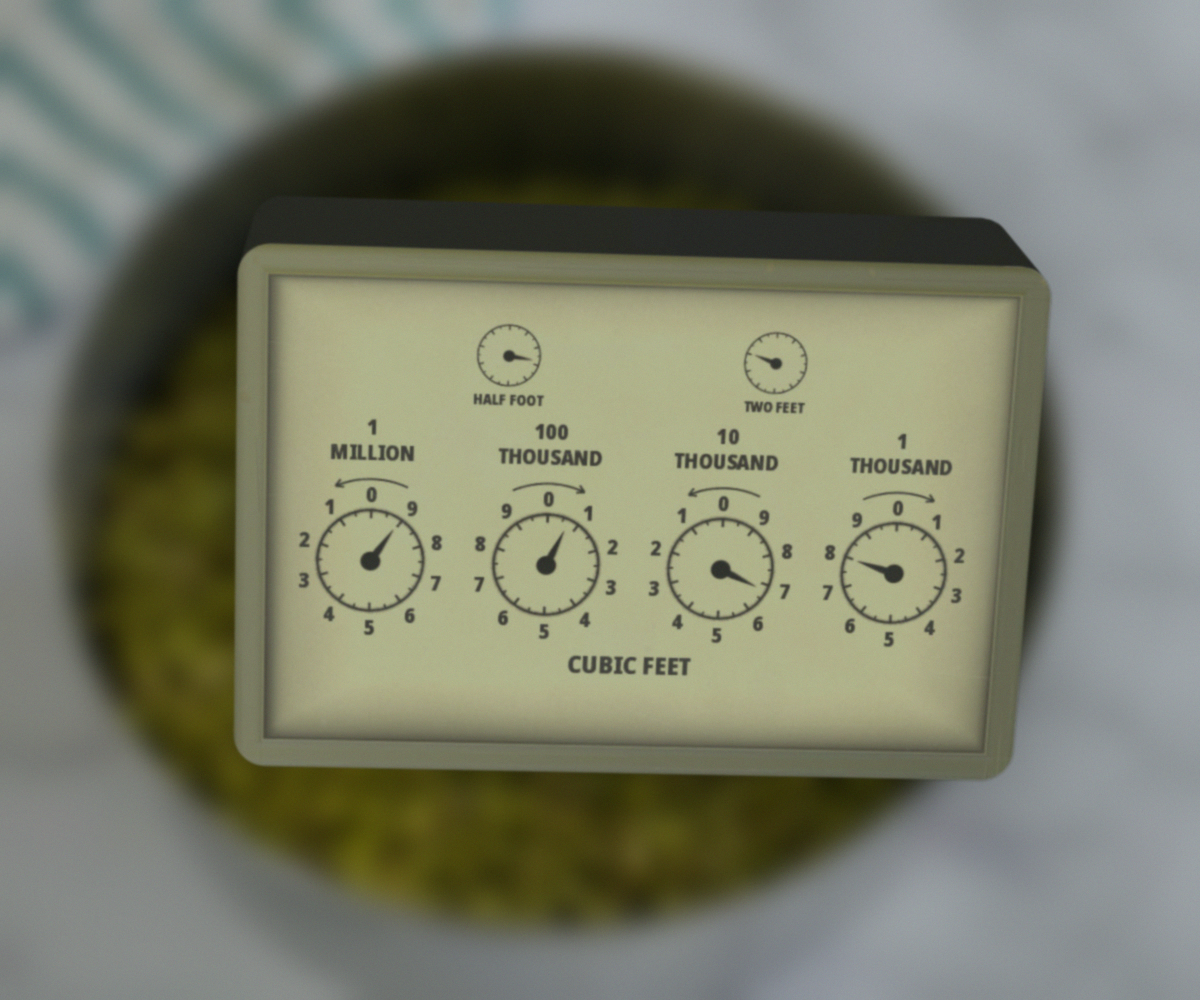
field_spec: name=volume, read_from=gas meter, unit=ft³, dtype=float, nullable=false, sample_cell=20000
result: 906800
